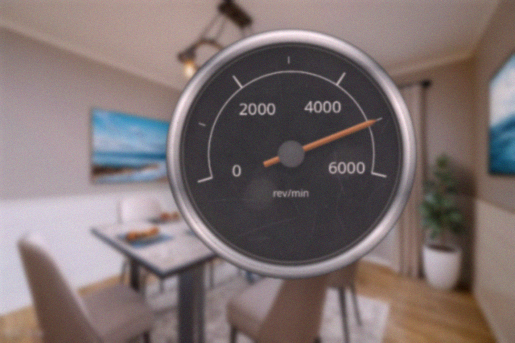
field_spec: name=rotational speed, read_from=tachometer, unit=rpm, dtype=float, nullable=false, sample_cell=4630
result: 5000
